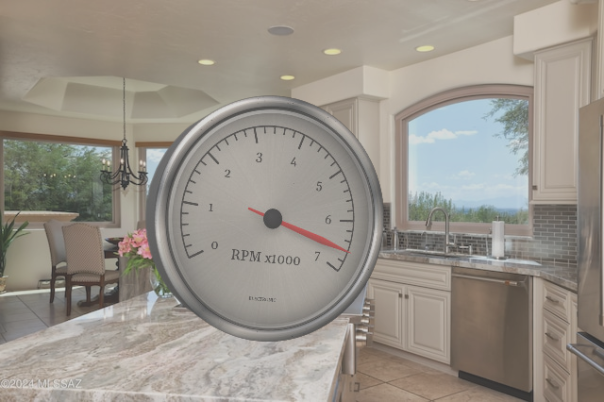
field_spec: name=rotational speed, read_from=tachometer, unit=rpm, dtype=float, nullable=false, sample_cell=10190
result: 6600
